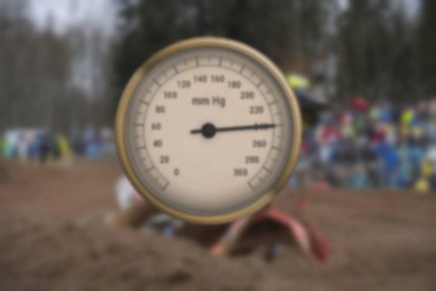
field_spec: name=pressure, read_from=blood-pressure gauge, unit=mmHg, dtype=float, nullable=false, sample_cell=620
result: 240
